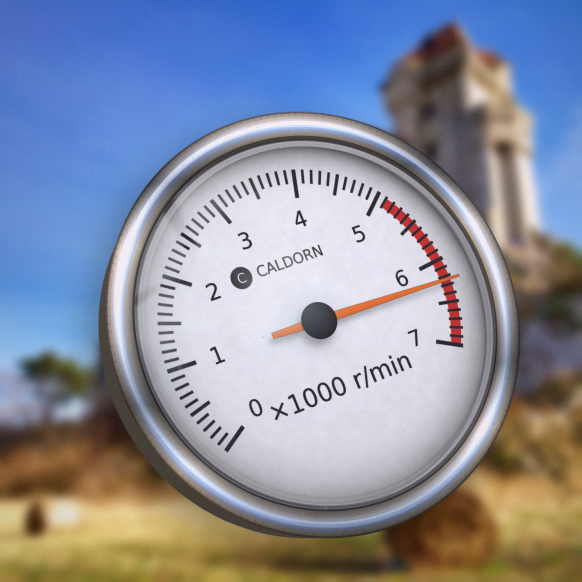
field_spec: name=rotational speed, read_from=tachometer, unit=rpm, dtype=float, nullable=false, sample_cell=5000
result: 6250
